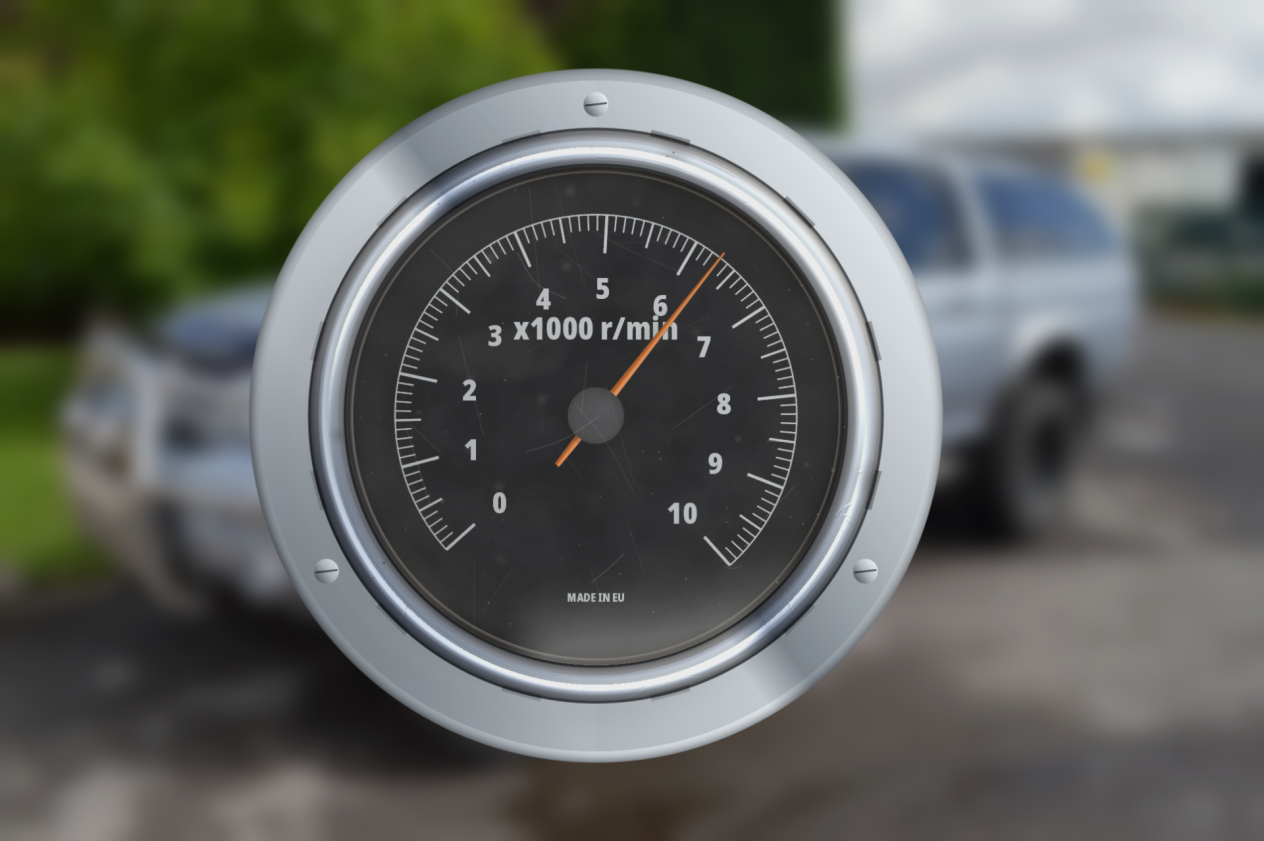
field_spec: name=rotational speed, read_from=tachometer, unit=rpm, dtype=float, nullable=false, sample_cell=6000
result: 6300
